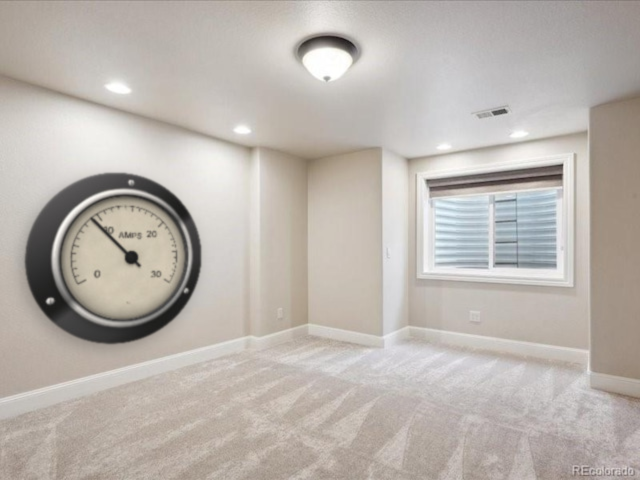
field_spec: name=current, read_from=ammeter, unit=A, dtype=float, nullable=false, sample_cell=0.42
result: 9
